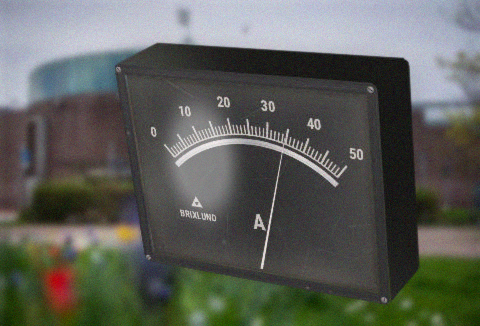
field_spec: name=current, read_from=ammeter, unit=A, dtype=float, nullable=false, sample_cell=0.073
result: 35
